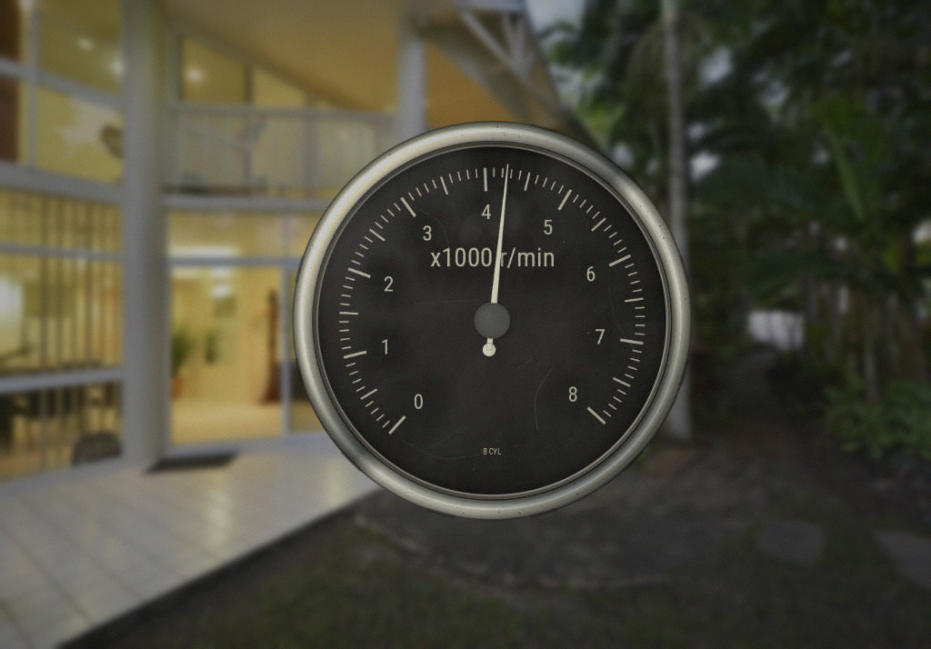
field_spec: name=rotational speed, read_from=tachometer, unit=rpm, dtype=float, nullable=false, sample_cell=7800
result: 4250
